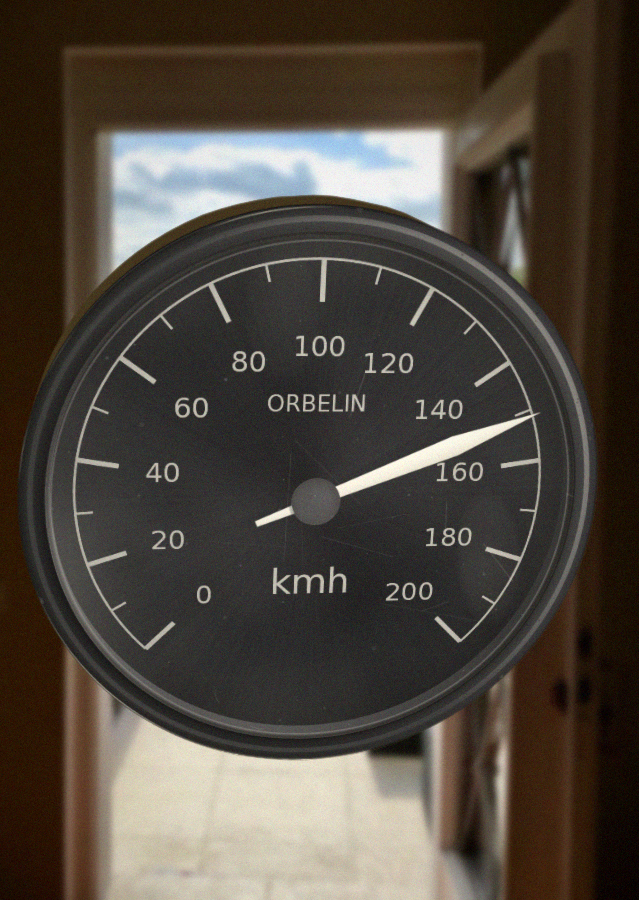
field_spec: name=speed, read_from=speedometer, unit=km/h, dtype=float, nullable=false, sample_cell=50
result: 150
